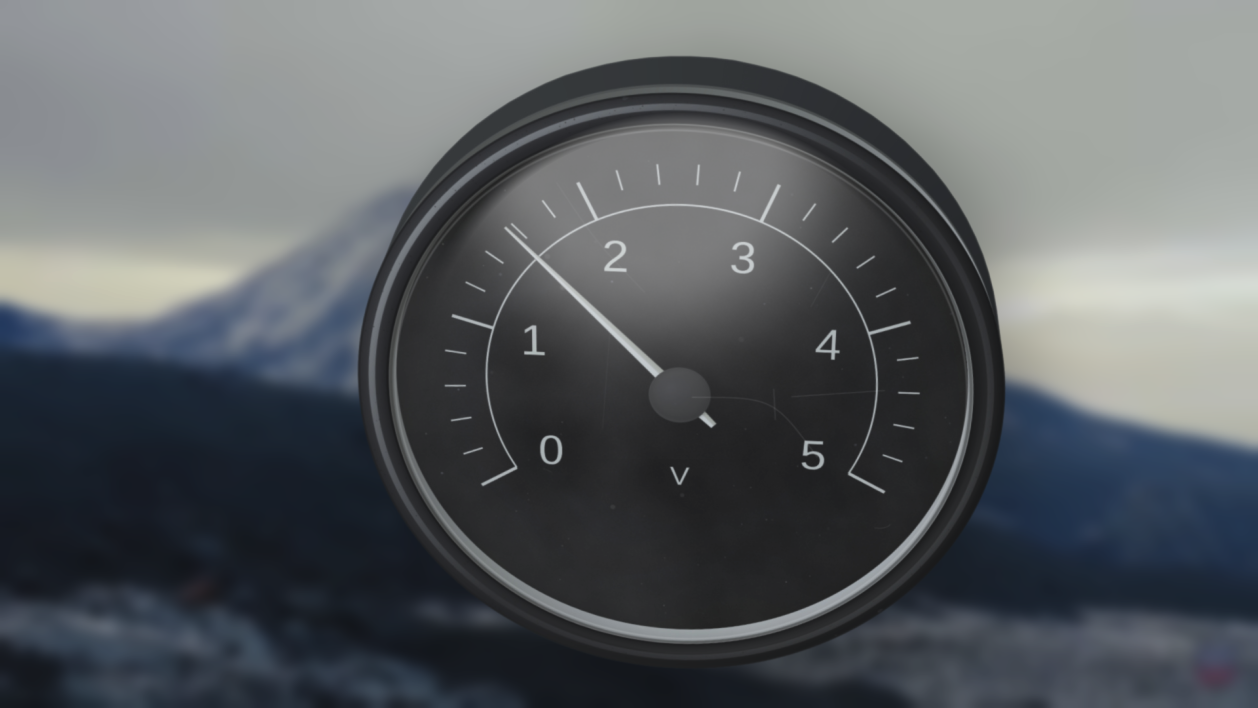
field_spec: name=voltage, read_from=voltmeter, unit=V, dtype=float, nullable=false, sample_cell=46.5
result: 1.6
